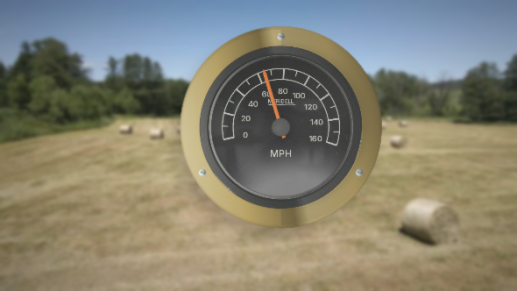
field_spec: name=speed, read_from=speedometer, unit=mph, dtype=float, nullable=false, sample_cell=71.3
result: 65
